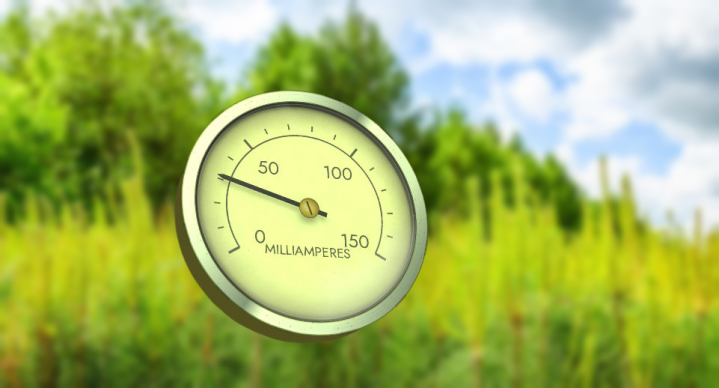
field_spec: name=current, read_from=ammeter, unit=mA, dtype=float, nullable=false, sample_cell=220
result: 30
